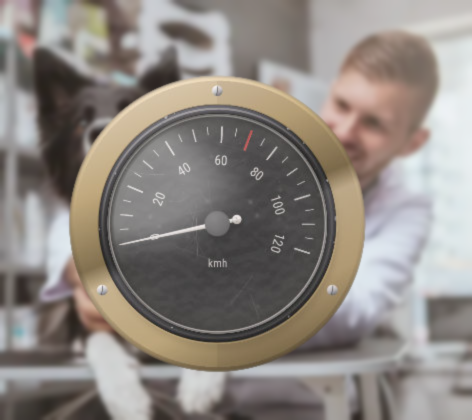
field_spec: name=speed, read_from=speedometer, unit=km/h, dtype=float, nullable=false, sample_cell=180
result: 0
